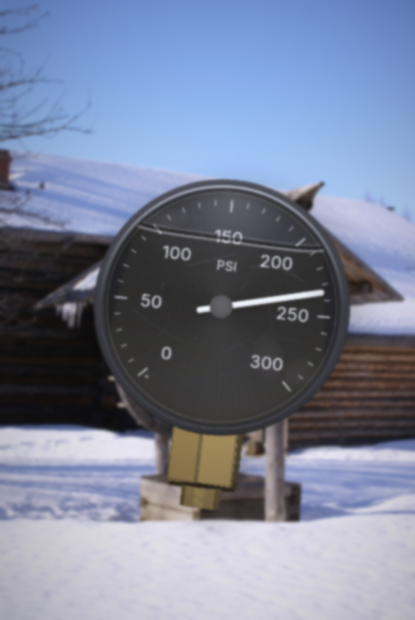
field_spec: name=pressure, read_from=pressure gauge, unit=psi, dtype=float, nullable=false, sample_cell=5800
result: 235
